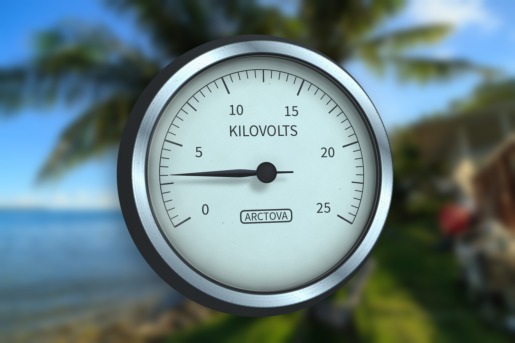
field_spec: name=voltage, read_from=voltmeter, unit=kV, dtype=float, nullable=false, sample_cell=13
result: 3
